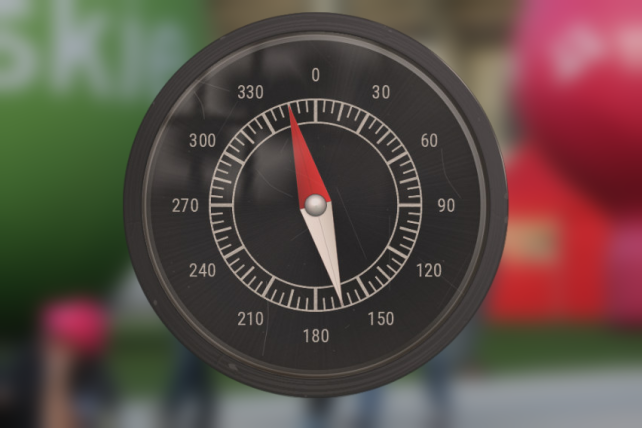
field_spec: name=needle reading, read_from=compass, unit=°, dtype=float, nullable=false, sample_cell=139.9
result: 345
